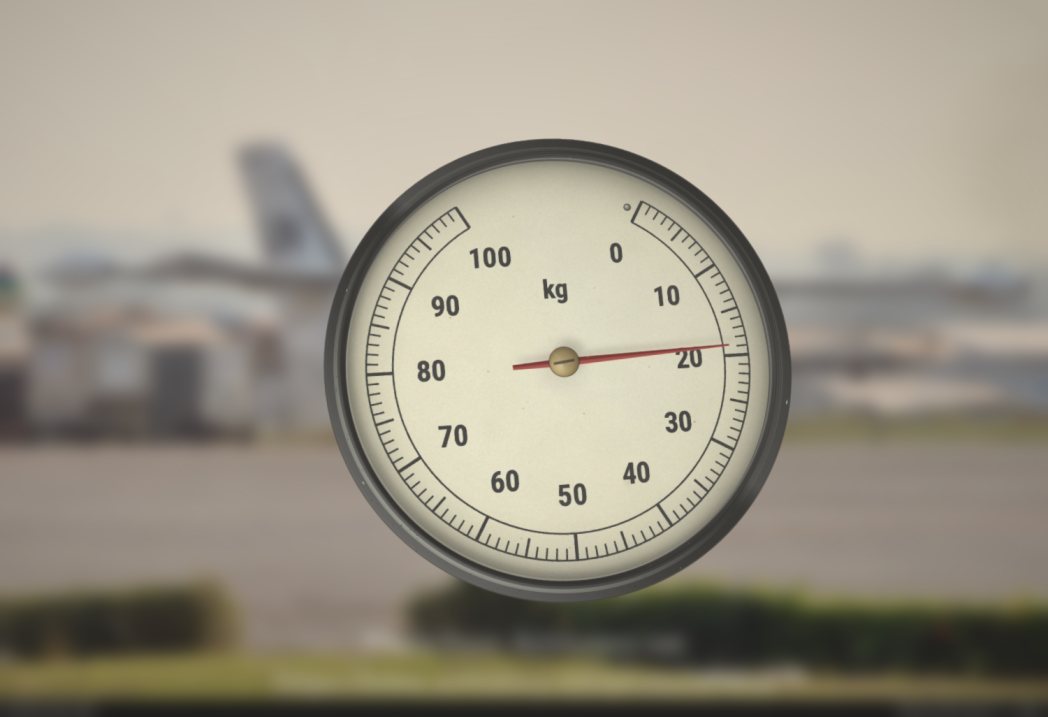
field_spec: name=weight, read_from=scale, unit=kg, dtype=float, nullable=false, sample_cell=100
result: 19
